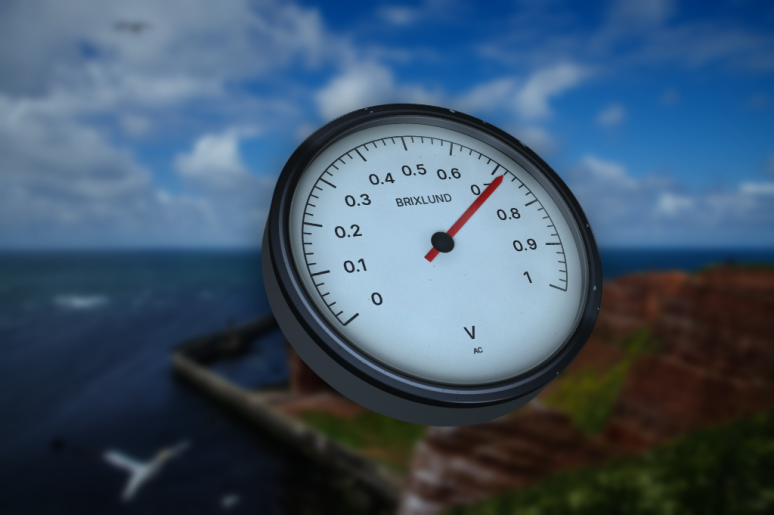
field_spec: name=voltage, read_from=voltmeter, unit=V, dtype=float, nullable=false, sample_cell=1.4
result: 0.72
